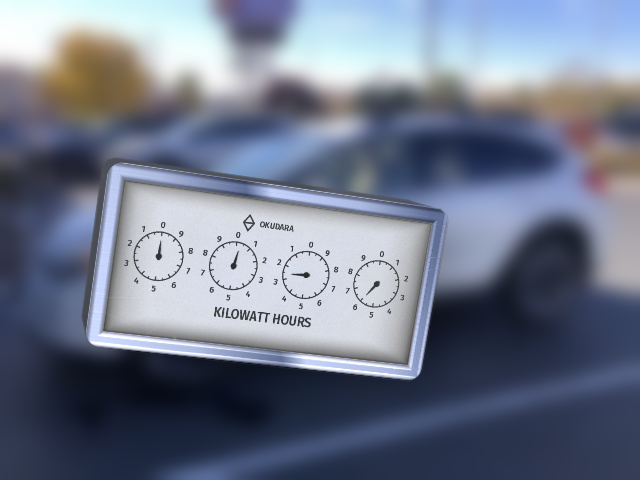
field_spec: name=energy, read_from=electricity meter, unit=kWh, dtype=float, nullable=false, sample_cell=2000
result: 26
